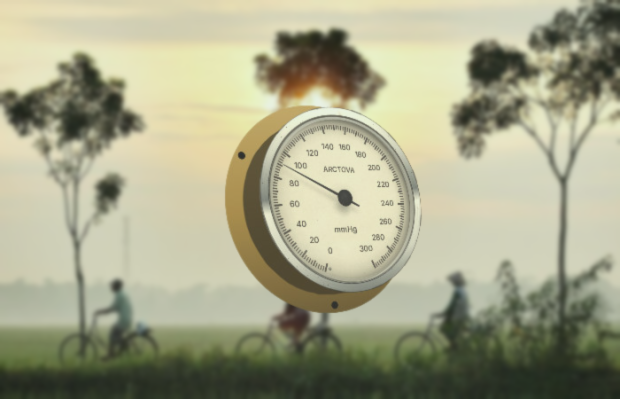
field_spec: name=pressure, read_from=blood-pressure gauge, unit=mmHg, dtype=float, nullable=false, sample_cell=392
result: 90
